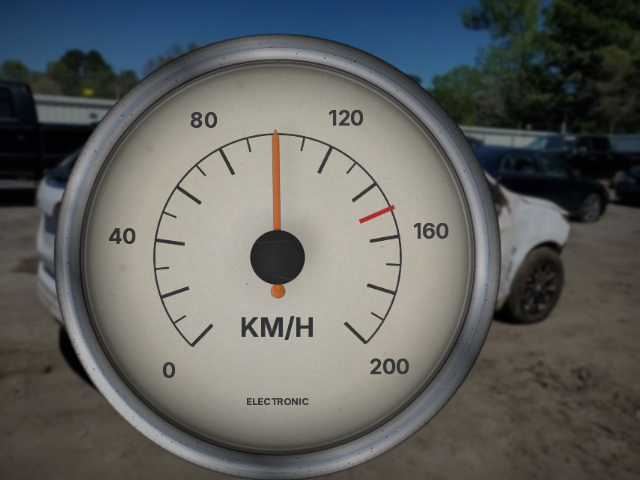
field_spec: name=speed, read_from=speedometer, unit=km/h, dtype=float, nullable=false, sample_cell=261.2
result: 100
